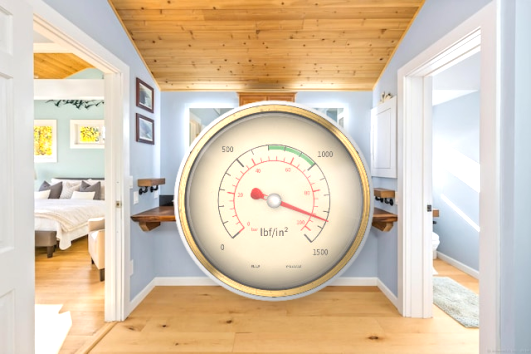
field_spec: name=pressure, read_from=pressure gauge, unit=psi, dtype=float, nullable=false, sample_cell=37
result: 1350
